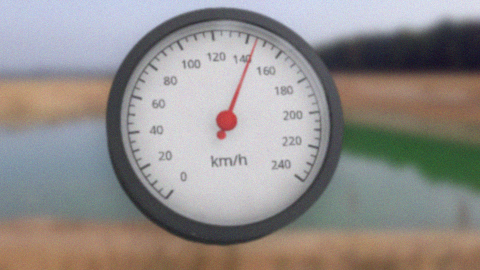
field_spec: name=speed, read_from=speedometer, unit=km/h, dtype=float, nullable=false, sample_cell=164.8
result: 145
